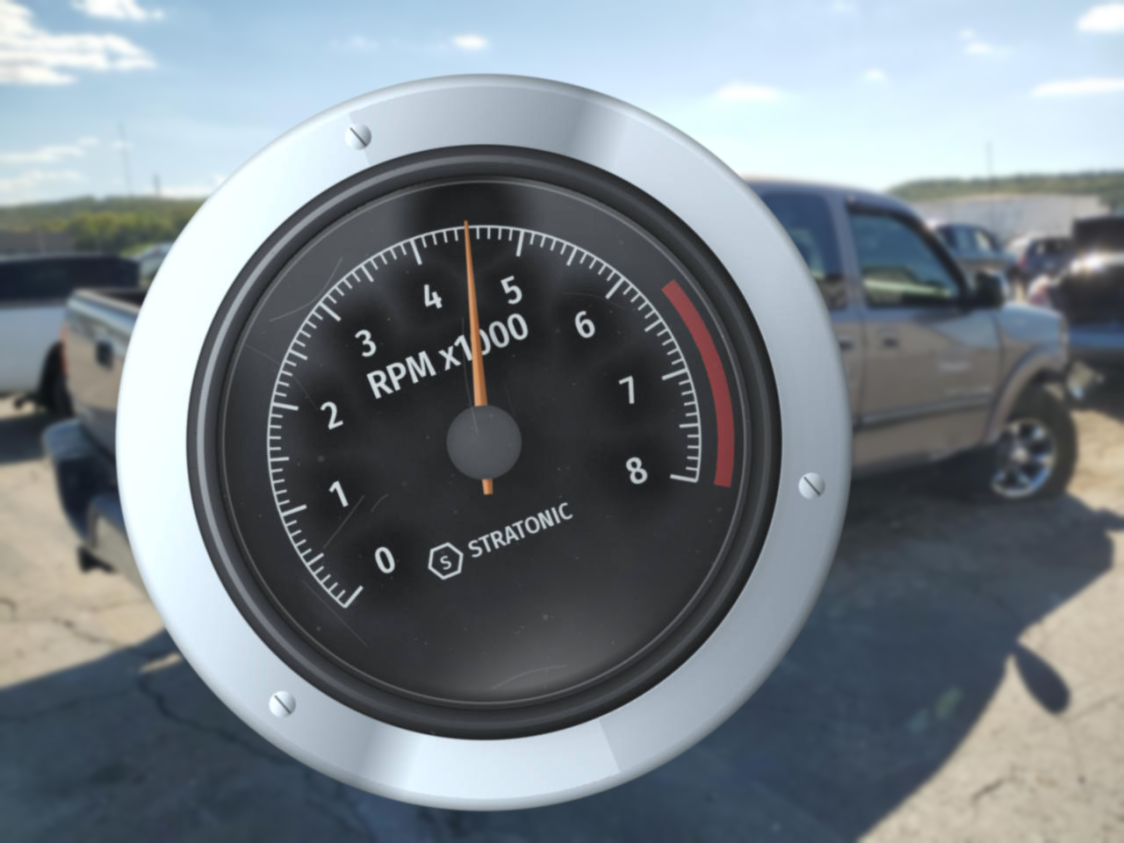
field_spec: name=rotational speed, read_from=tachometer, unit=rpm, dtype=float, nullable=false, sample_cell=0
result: 4500
